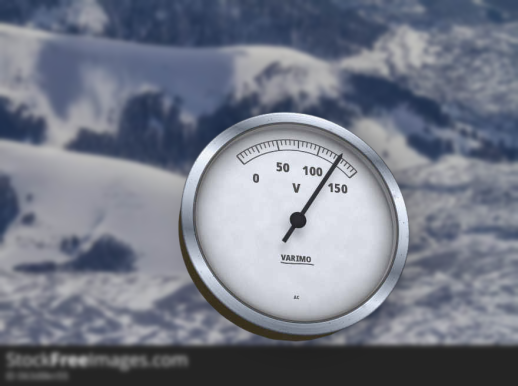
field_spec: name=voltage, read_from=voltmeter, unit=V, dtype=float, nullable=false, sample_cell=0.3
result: 125
